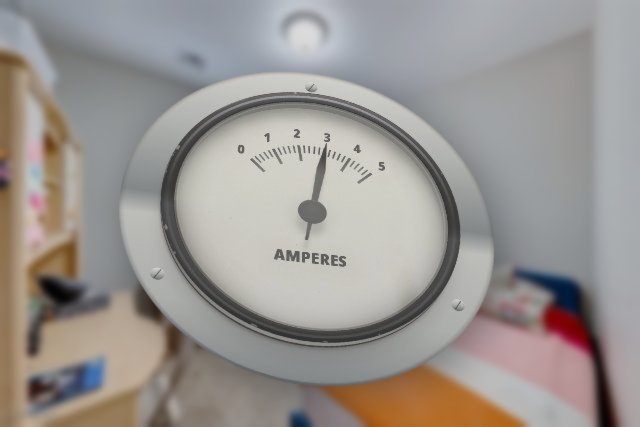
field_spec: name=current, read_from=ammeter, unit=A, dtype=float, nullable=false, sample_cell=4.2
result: 3
